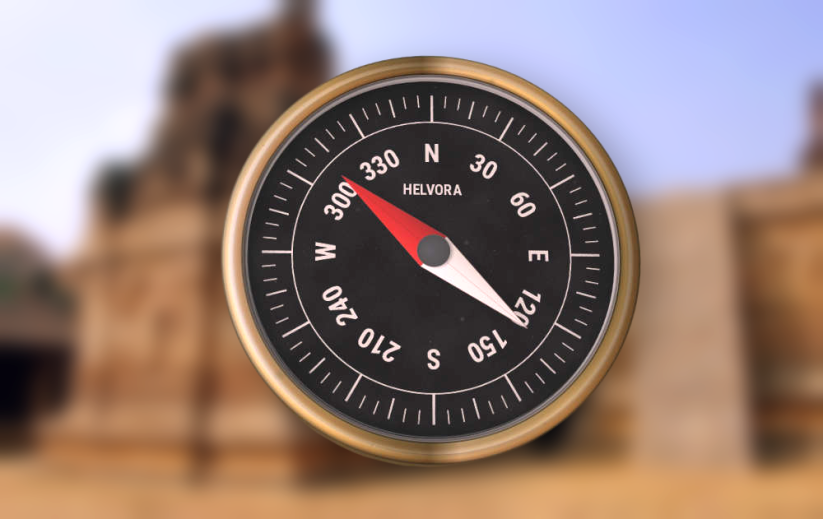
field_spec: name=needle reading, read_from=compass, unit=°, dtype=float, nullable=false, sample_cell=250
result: 310
